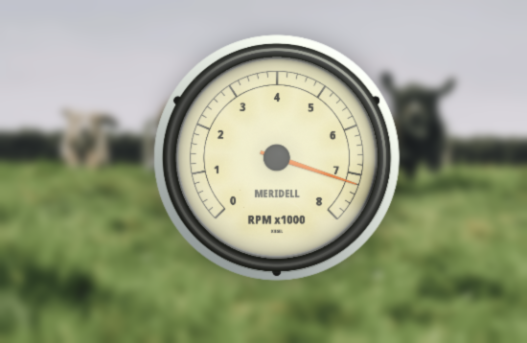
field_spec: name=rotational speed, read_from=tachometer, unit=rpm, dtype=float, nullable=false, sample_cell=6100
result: 7200
